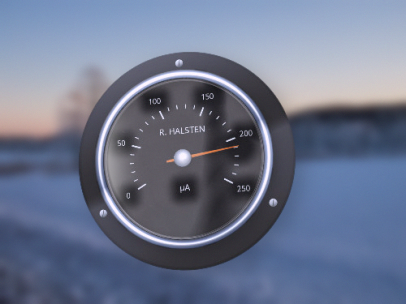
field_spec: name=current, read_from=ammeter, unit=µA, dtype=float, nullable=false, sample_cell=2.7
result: 210
